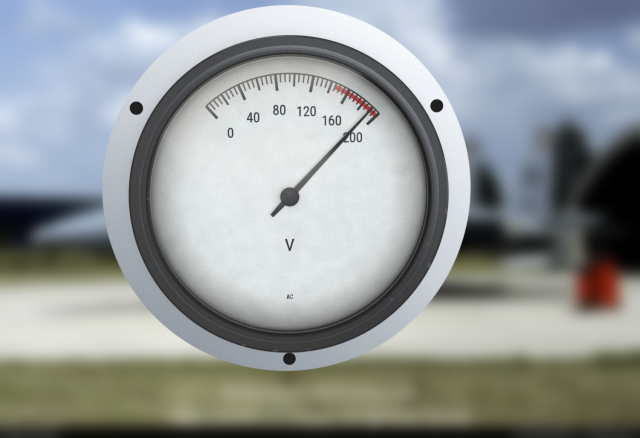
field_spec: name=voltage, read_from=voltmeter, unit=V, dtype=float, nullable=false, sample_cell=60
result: 190
